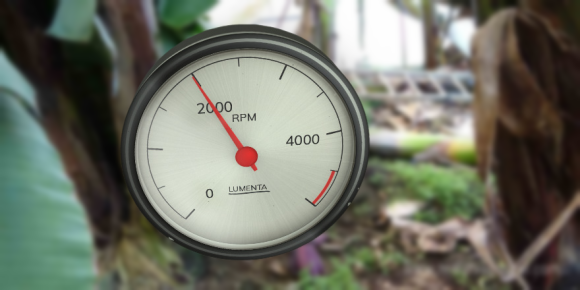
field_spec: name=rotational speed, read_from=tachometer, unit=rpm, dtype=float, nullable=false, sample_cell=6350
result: 2000
